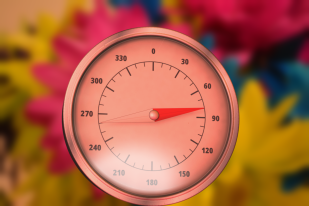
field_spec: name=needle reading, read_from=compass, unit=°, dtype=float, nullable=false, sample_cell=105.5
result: 80
